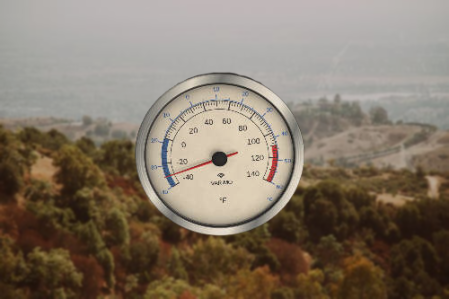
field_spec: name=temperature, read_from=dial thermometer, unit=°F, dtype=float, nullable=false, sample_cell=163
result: -30
